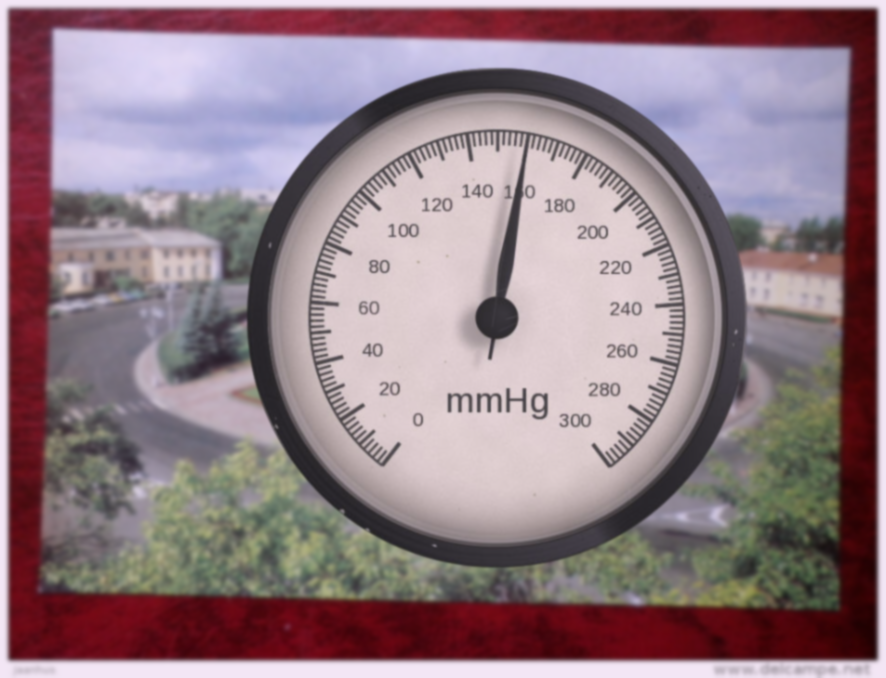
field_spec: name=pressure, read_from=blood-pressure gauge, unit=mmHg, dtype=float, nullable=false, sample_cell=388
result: 160
